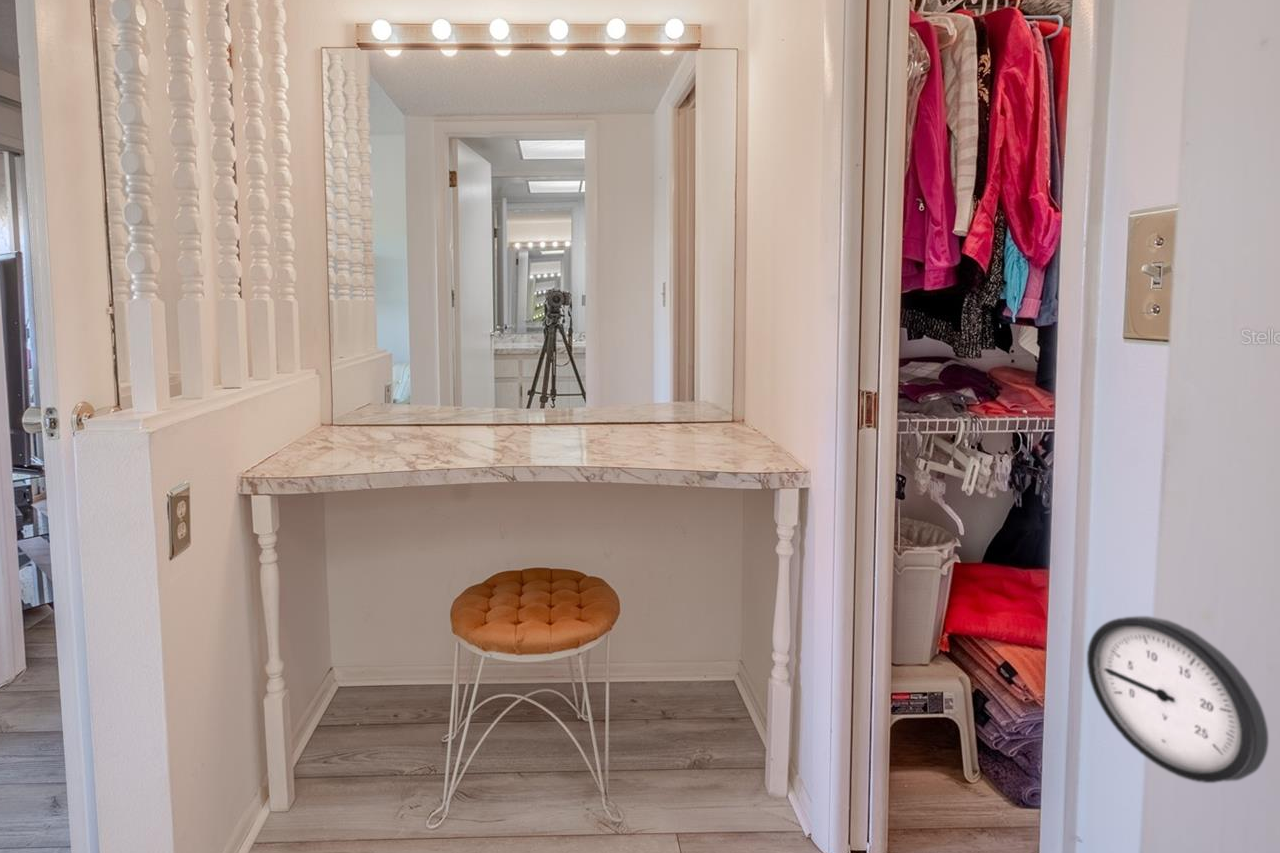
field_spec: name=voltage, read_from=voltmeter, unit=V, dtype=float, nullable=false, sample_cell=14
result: 2.5
